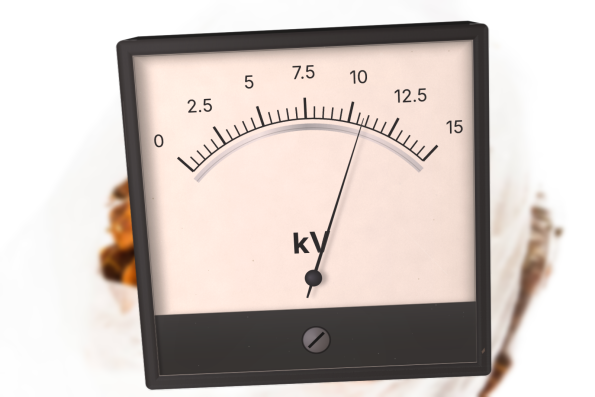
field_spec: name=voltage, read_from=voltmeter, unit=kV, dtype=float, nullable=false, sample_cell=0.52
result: 10.75
